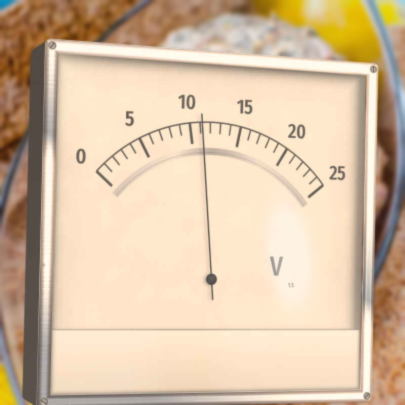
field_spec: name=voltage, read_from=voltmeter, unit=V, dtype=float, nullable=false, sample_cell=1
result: 11
